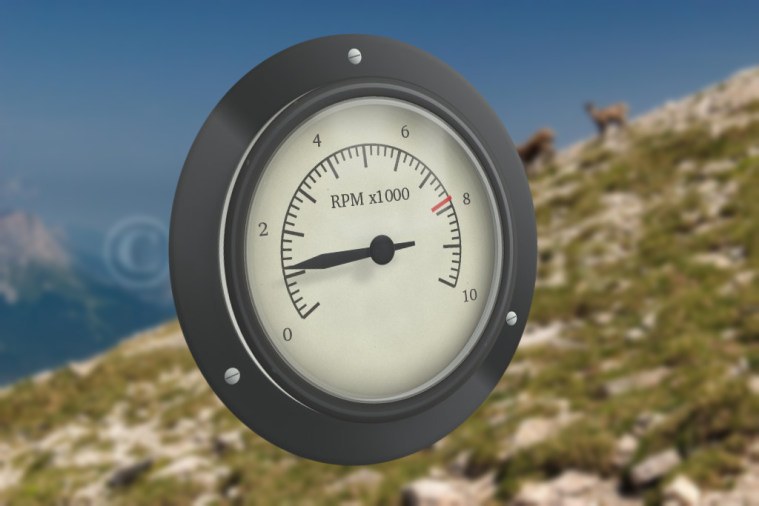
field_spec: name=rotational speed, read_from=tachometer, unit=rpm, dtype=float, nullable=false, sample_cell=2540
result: 1200
